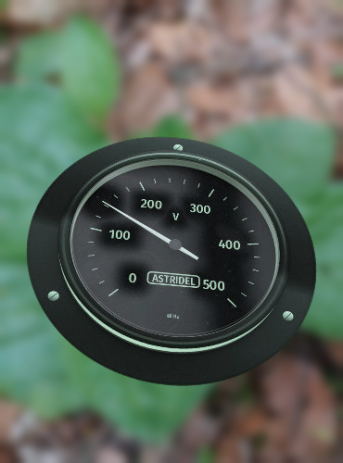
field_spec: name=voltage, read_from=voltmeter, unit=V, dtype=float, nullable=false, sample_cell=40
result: 140
